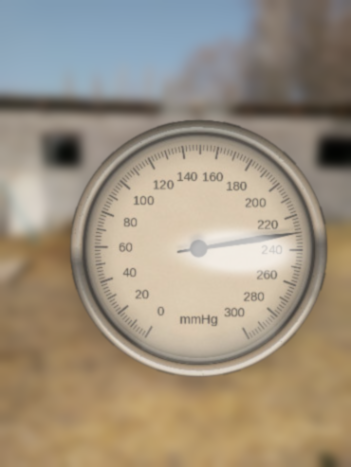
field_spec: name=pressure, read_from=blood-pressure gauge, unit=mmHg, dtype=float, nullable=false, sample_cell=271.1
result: 230
